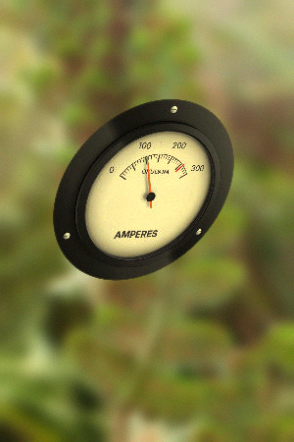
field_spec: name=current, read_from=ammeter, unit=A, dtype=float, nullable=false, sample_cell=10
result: 100
